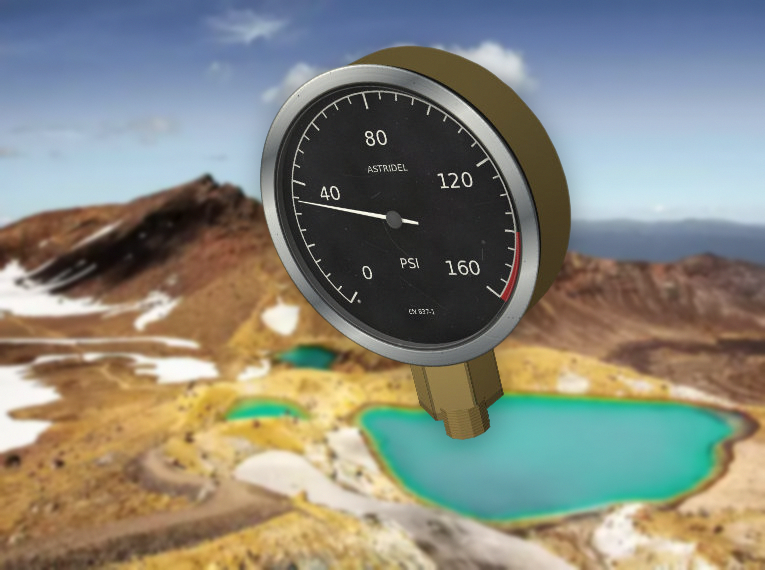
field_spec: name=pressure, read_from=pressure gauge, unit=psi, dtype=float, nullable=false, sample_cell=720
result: 35
